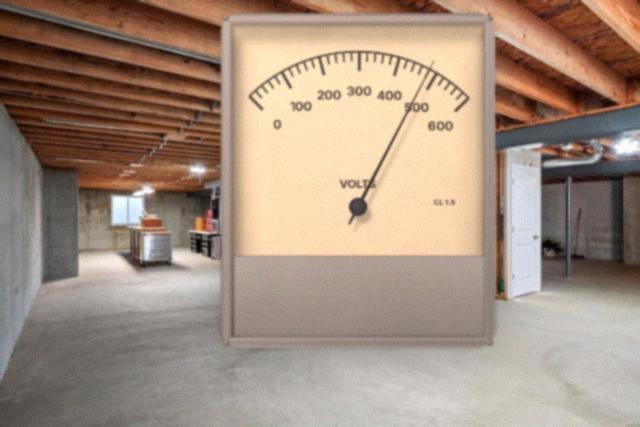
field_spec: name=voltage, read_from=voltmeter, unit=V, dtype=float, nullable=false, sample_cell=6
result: 480
